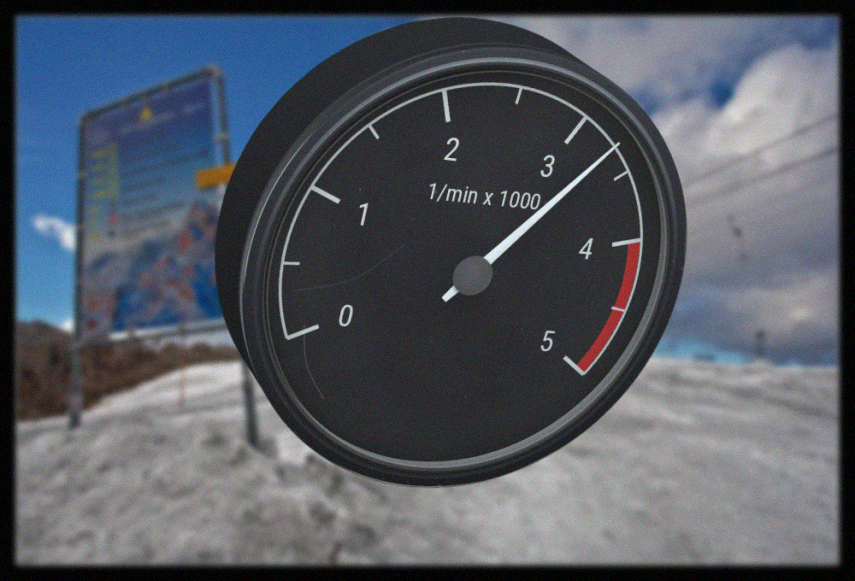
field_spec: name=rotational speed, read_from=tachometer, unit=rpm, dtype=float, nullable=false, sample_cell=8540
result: 3250
